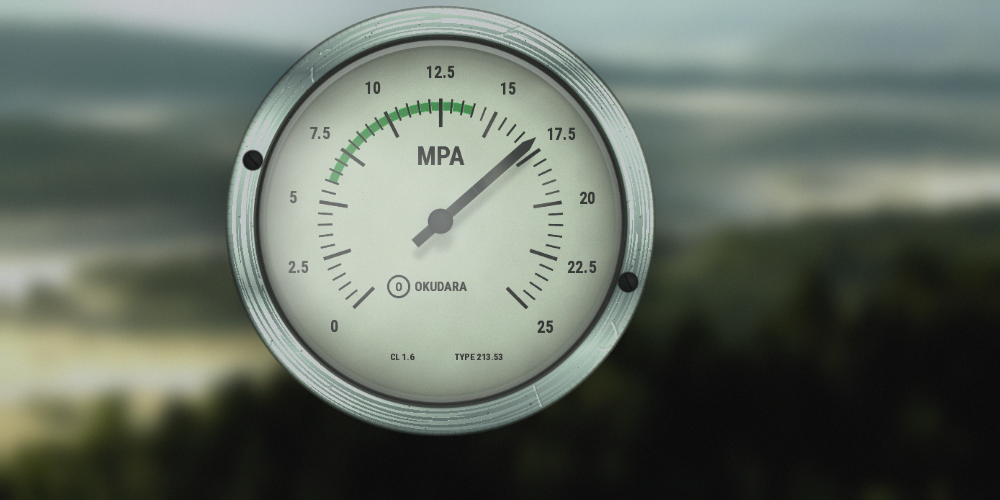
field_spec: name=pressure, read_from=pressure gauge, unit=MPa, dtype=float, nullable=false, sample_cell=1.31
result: 17
